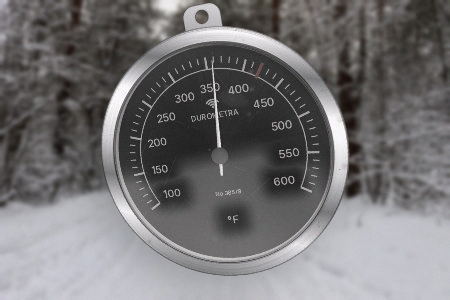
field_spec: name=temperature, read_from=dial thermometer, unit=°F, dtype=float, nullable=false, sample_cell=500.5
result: 360
